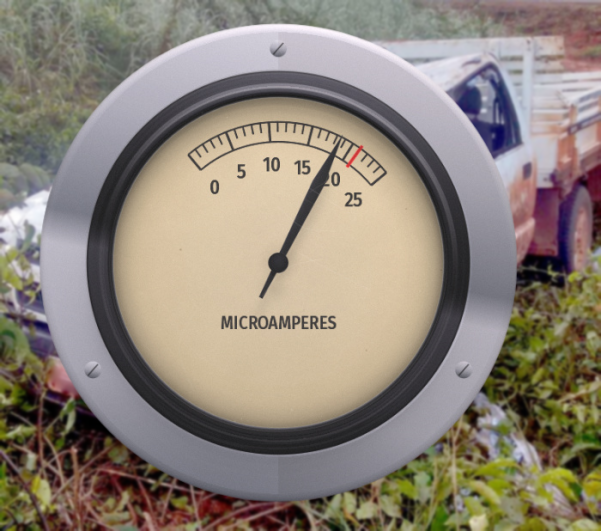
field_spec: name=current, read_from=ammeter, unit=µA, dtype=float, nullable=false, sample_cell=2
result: 18.5
